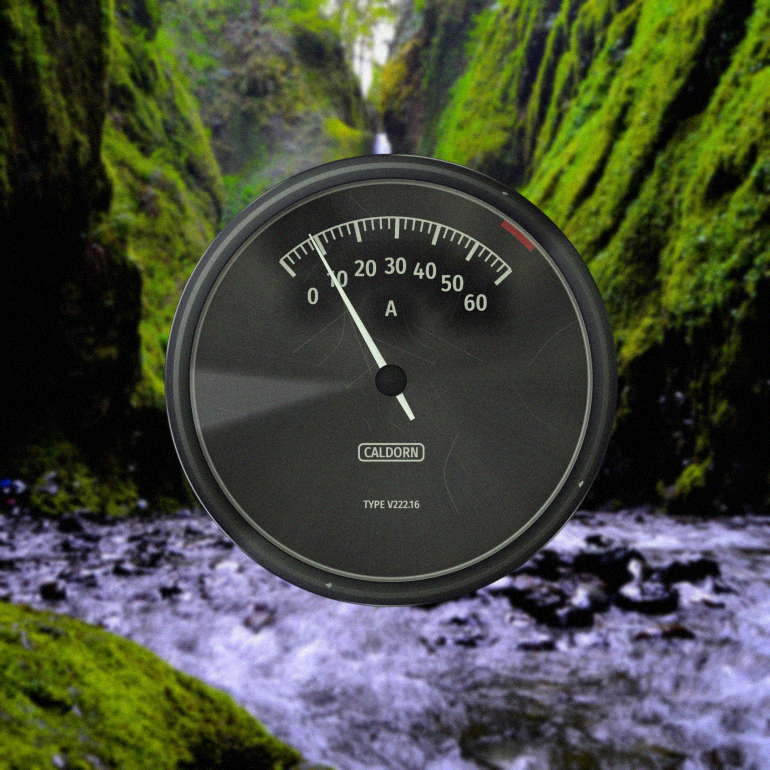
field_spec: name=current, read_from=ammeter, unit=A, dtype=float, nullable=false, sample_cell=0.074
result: 9
